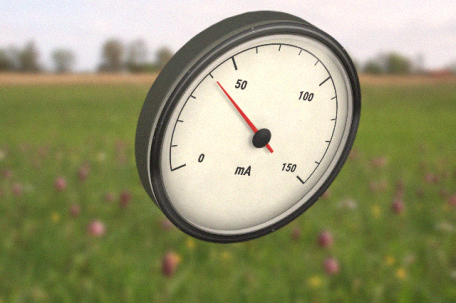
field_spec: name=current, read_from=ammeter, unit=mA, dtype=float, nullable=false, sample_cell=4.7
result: 40
